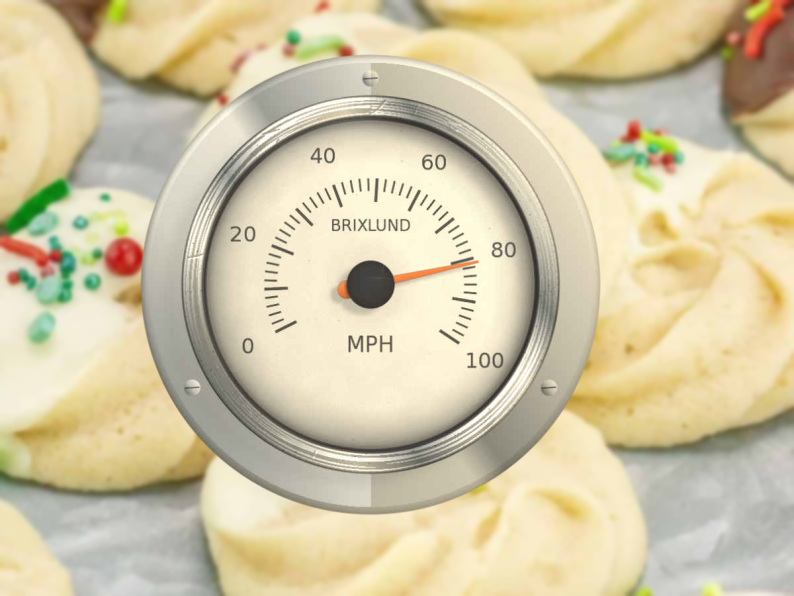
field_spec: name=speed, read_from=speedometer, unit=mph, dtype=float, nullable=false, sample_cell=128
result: 81
